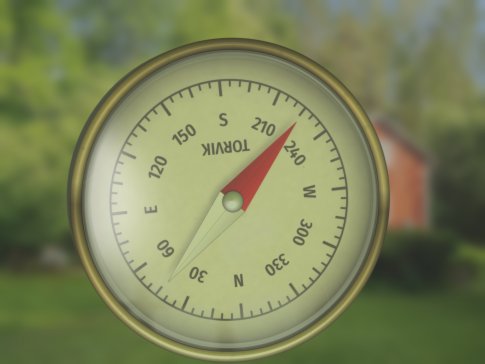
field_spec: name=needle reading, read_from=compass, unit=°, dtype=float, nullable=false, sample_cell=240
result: 225
